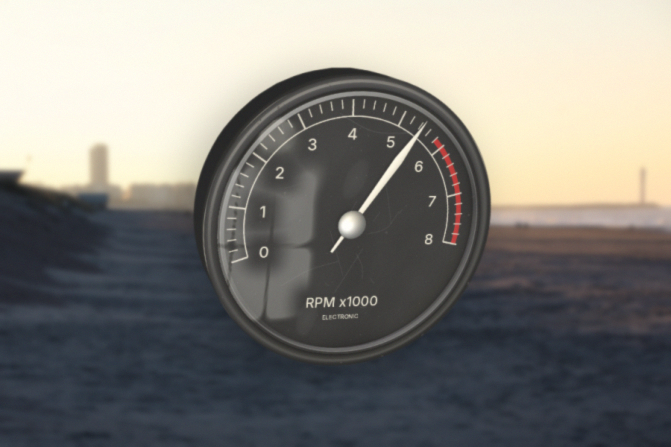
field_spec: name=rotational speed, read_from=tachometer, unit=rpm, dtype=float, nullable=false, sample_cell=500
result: 5400
